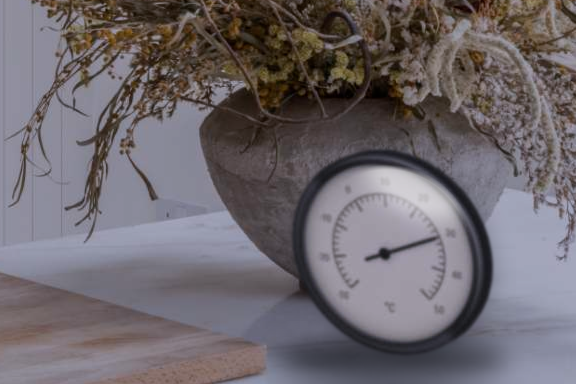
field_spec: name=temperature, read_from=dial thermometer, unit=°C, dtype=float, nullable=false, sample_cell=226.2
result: 30
